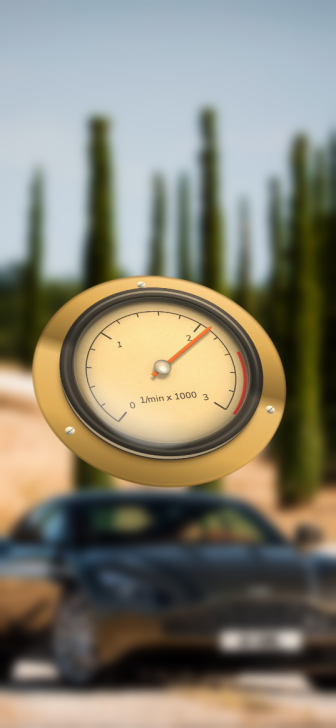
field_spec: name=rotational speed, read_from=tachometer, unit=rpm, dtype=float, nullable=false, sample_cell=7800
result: 2100
